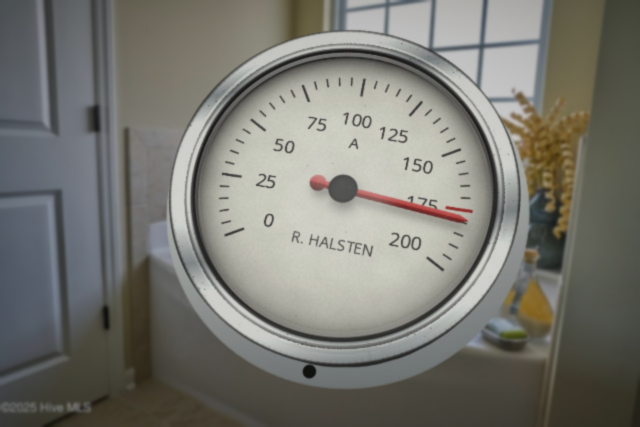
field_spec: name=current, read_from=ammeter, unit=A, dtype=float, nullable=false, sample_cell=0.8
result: 180
